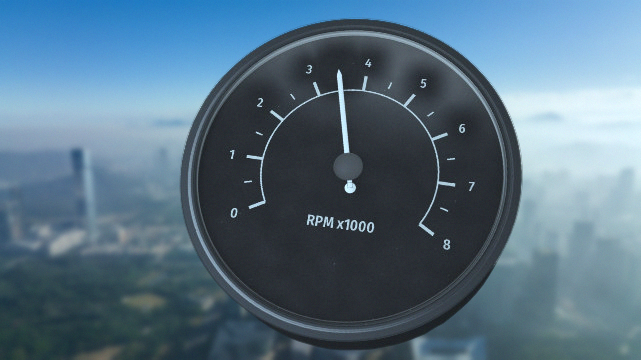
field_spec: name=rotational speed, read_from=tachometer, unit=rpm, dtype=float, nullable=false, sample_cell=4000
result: 3500
